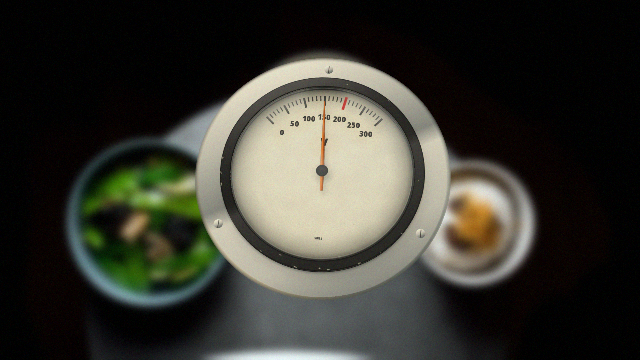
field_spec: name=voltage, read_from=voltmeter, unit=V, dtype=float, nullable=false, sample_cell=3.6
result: 150
